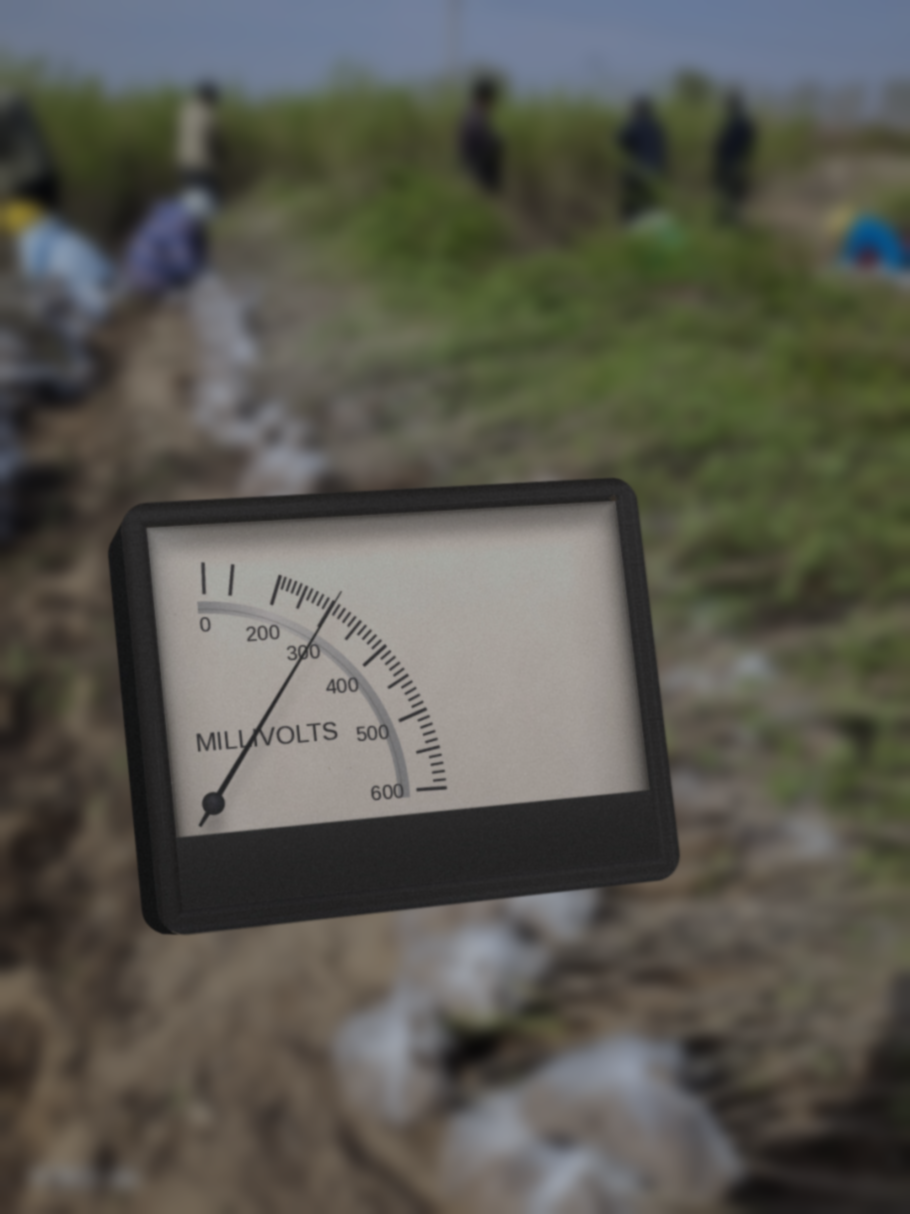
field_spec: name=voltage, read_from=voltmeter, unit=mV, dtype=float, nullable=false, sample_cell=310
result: 300
